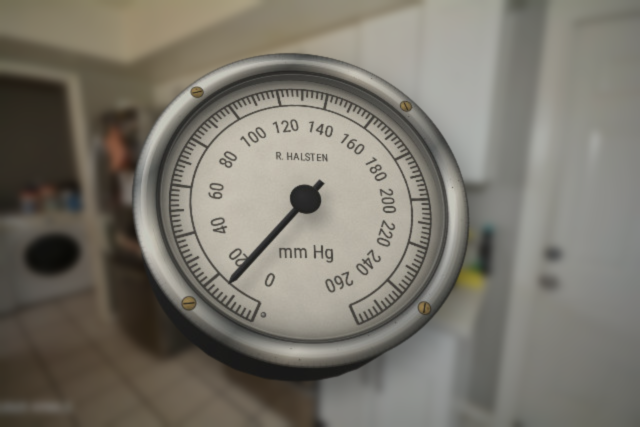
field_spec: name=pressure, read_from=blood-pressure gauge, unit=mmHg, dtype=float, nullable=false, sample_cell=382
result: 14
